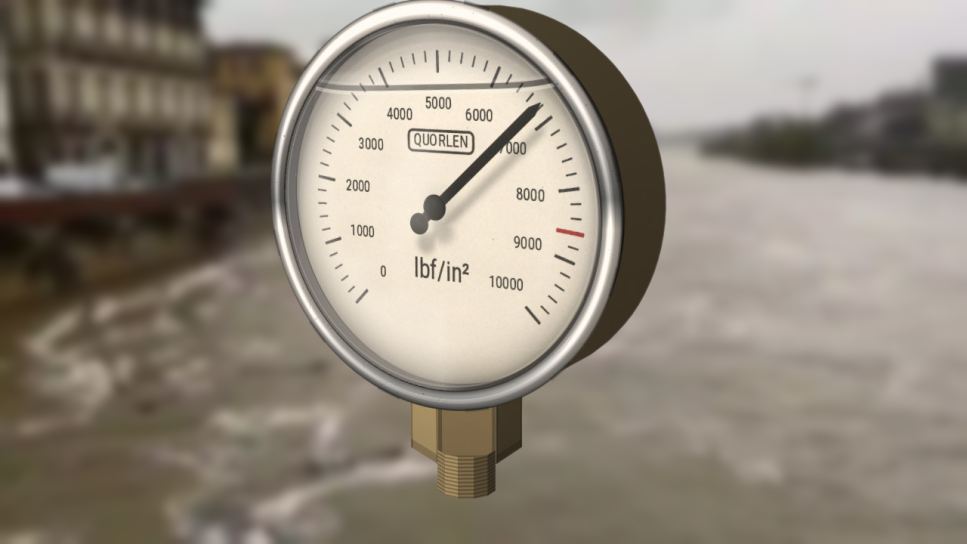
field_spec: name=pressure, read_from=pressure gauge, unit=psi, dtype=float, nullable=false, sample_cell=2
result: 6800
